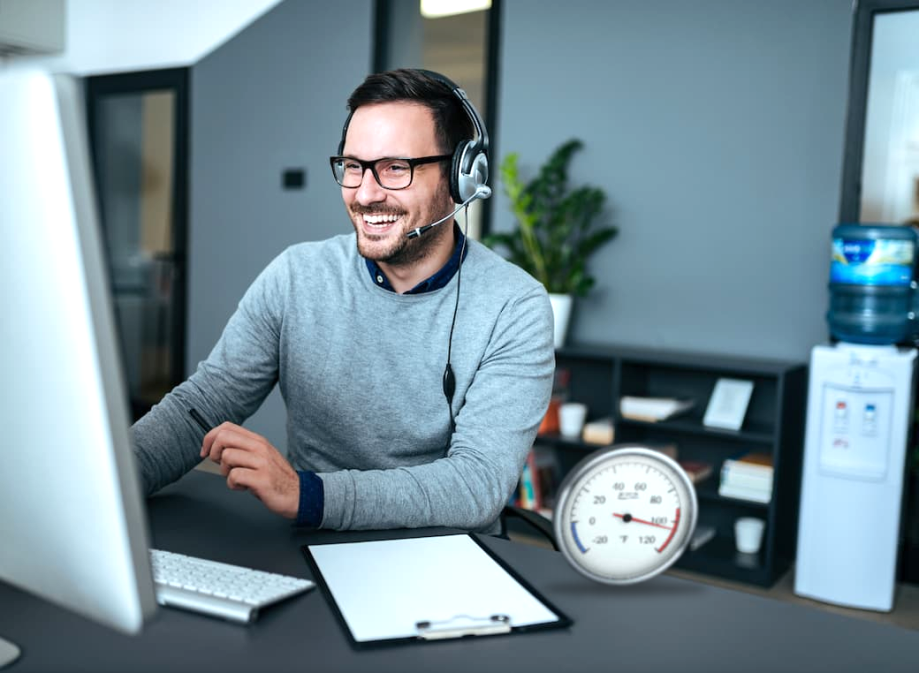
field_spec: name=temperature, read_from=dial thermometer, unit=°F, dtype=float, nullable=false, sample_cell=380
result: 104
